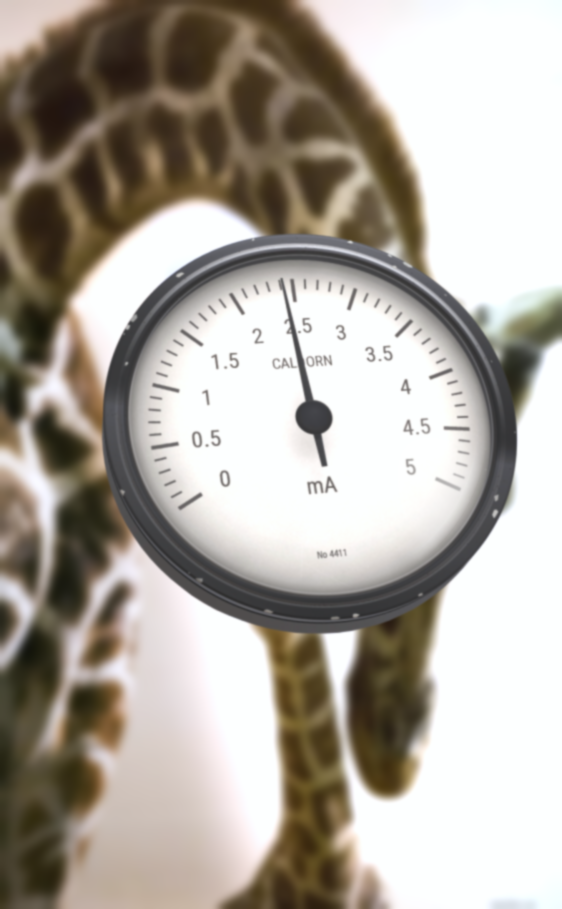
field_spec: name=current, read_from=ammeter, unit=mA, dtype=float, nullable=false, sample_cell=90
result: 2.4
